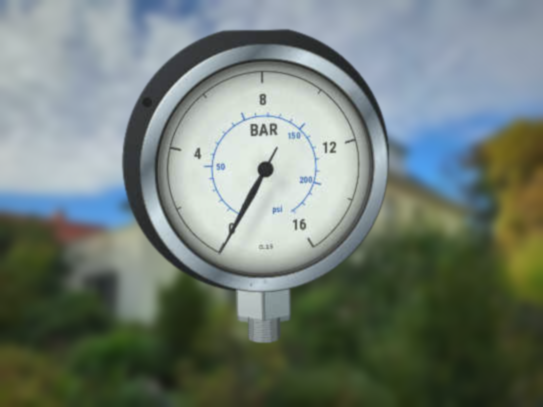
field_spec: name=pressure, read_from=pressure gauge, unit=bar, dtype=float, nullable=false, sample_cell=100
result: 0
